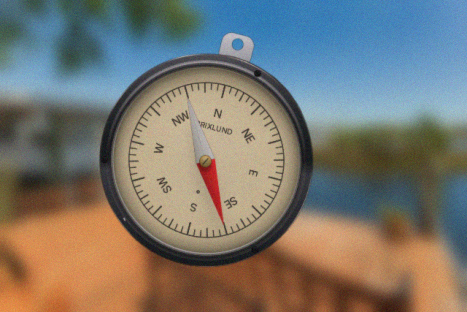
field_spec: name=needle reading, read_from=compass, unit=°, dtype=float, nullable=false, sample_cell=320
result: 150
